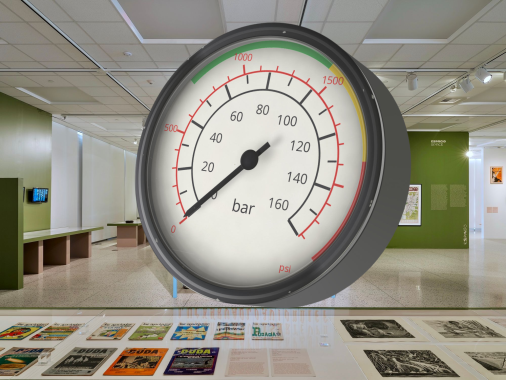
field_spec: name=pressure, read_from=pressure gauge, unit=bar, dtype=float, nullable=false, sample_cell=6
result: 0
